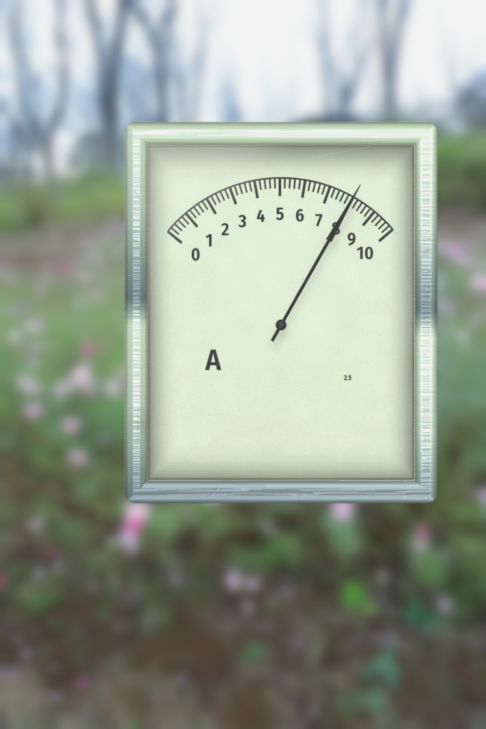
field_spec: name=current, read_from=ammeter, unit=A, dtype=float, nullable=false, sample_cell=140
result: 8
